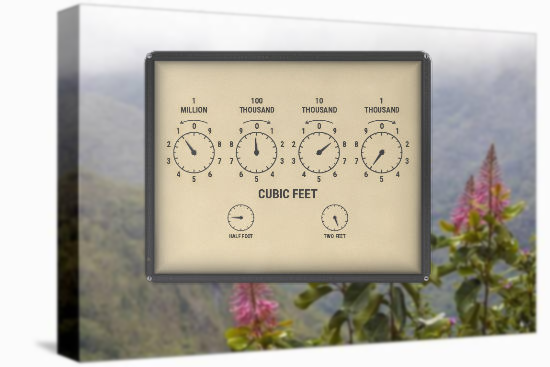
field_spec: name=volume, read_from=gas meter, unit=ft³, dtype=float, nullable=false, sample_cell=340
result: 98600
